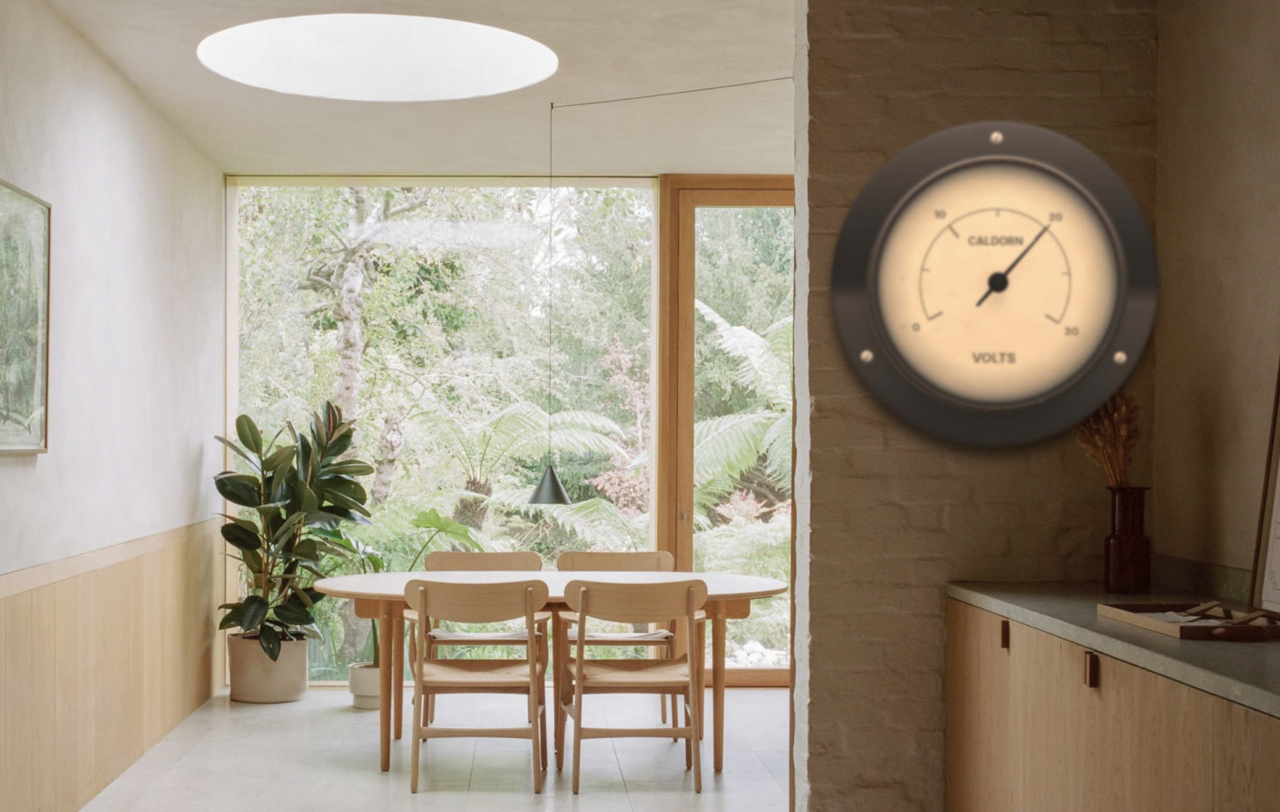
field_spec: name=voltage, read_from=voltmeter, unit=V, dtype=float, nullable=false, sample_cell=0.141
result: 20
